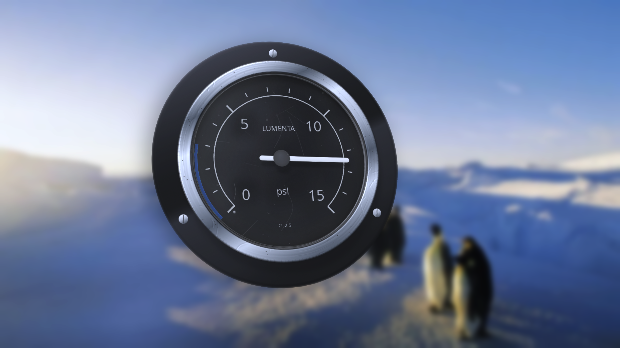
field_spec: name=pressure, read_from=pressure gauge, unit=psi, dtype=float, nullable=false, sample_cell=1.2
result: 12.5
